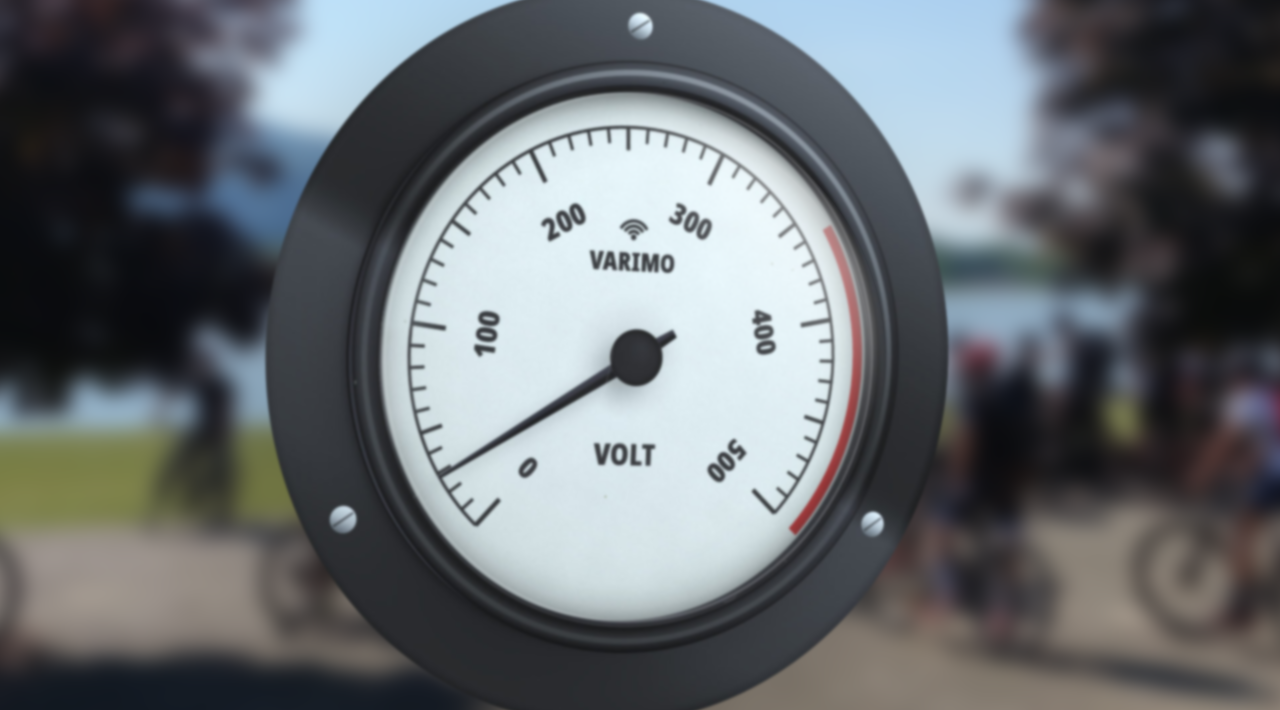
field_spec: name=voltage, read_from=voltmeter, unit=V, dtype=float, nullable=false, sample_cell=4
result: 30
